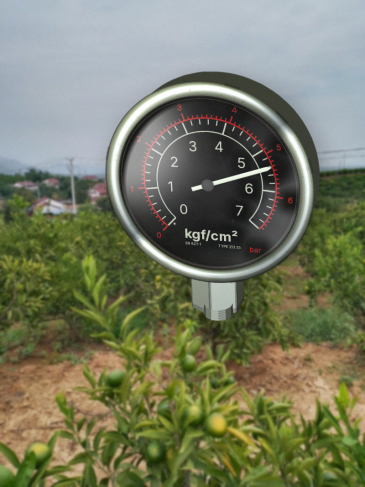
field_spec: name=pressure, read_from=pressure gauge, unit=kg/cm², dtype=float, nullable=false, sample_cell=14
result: 5.4
